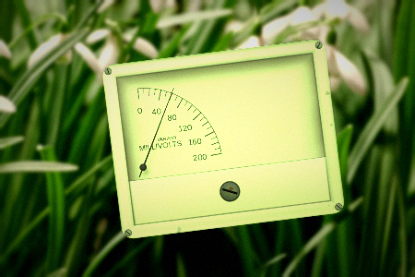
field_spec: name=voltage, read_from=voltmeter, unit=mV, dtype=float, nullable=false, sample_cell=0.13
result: 60
